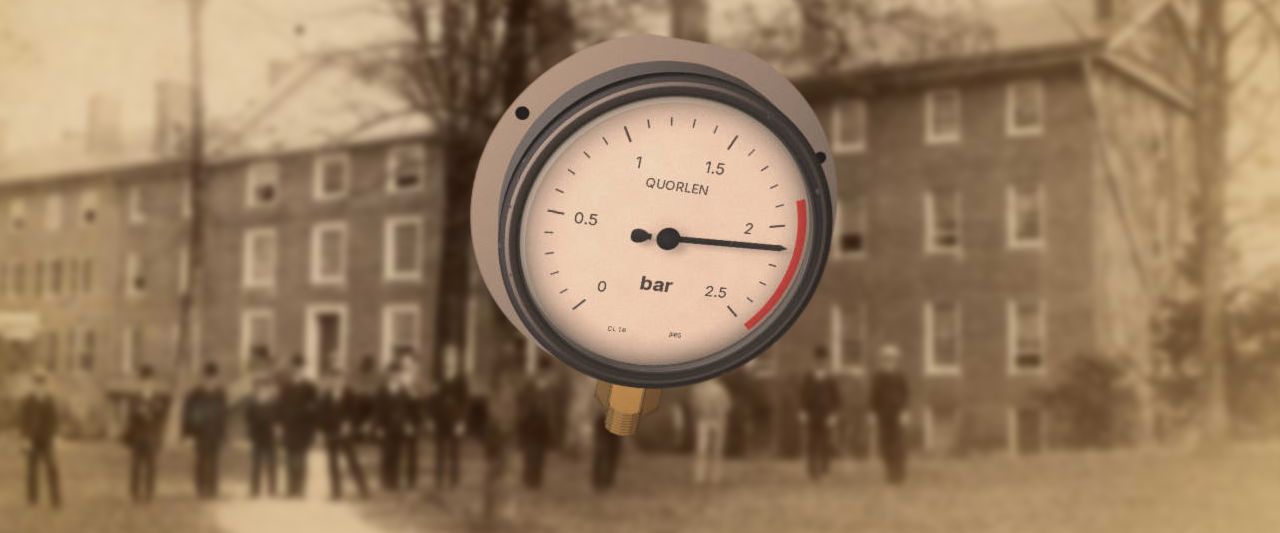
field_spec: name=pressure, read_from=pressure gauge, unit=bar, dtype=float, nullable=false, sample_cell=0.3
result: 2.1
